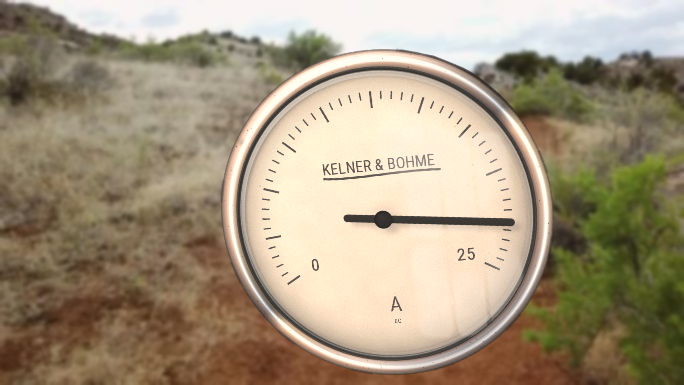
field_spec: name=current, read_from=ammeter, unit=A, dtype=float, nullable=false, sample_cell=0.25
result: 22.5
